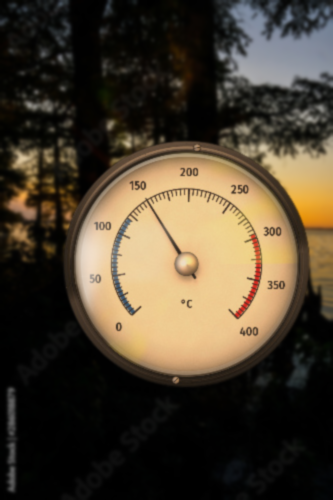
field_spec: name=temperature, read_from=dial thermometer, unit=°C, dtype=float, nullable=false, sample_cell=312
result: 150
